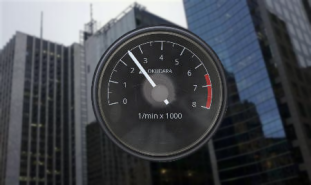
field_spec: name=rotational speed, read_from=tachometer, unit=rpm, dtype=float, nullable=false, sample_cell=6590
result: 2500
